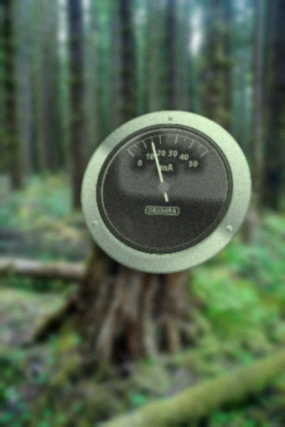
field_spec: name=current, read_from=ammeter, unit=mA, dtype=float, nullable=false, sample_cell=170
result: 15
